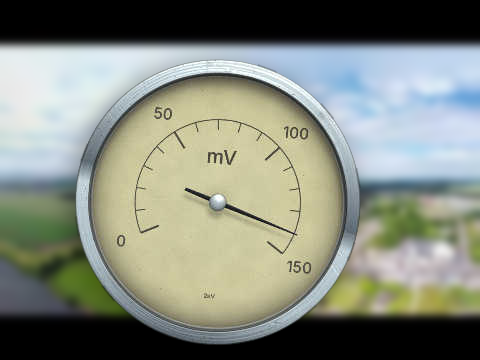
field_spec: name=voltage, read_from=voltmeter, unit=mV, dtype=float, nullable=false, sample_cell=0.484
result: 140
